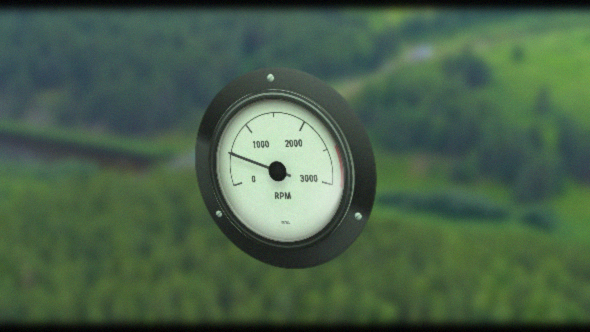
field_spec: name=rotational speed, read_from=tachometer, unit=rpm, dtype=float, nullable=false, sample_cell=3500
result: 500
